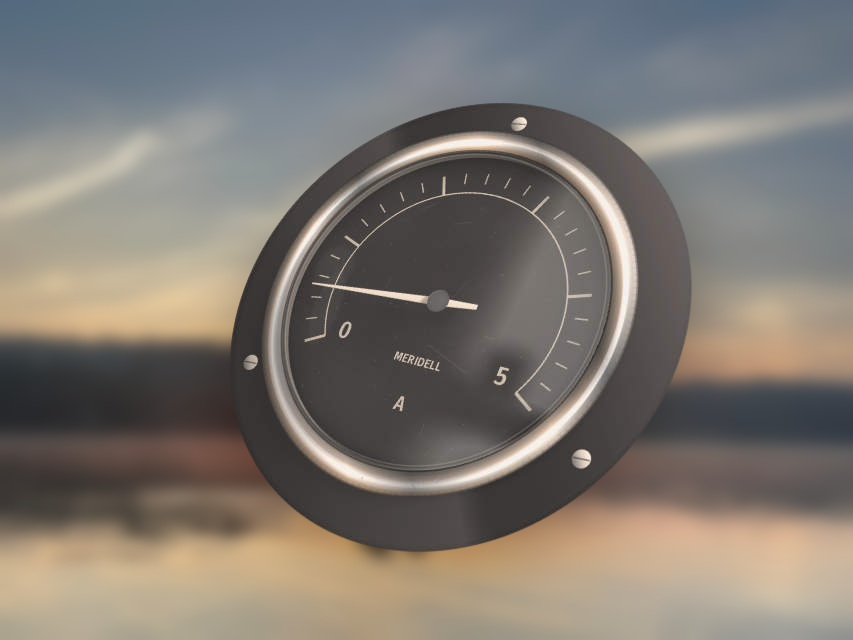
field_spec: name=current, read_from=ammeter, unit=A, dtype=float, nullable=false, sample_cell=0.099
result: 0.5
